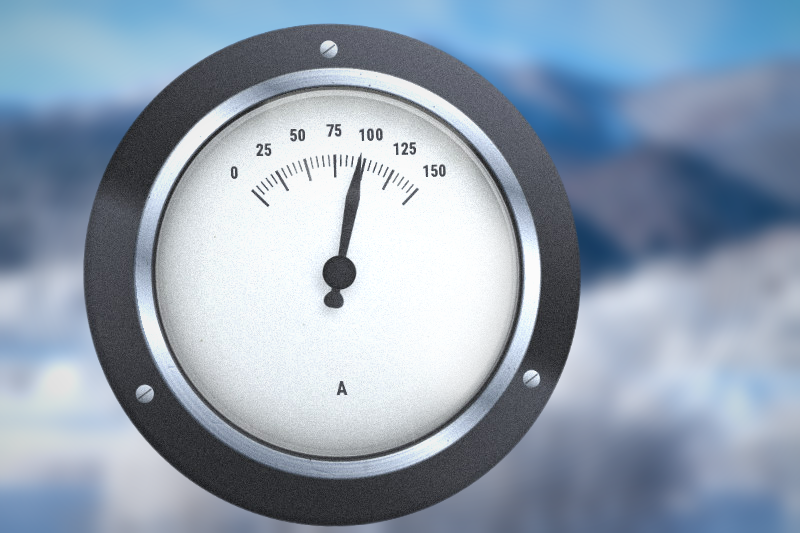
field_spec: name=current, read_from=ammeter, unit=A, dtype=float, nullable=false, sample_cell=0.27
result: 95
